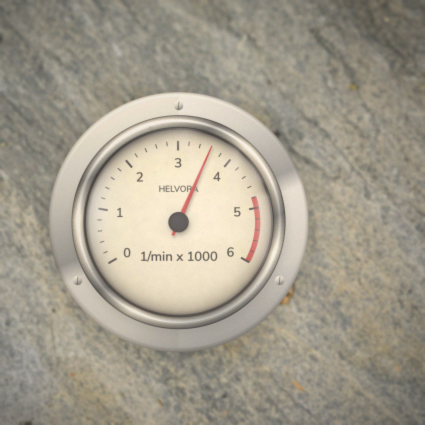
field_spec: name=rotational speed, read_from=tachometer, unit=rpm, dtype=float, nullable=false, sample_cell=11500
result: 3600
